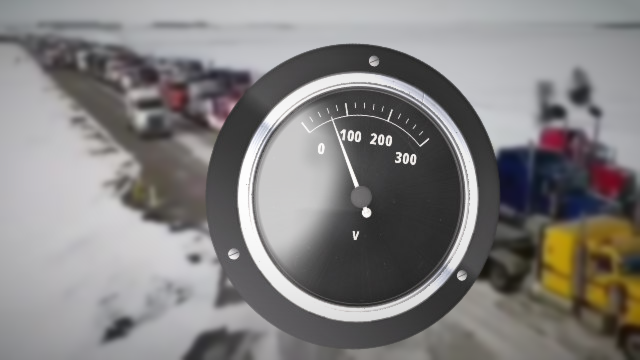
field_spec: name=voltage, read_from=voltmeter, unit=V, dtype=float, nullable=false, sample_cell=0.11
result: 60
